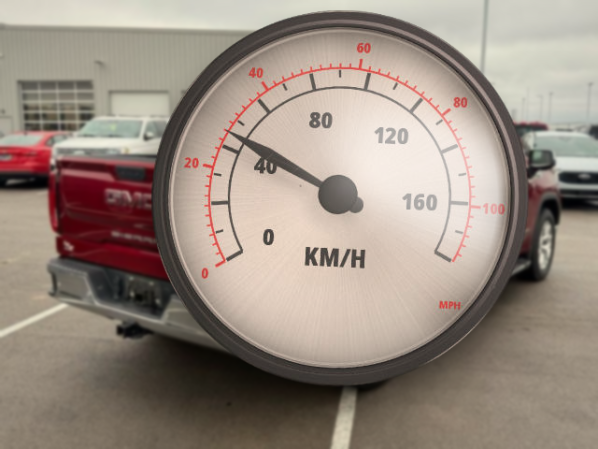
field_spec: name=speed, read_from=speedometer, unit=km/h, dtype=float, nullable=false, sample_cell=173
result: 45
